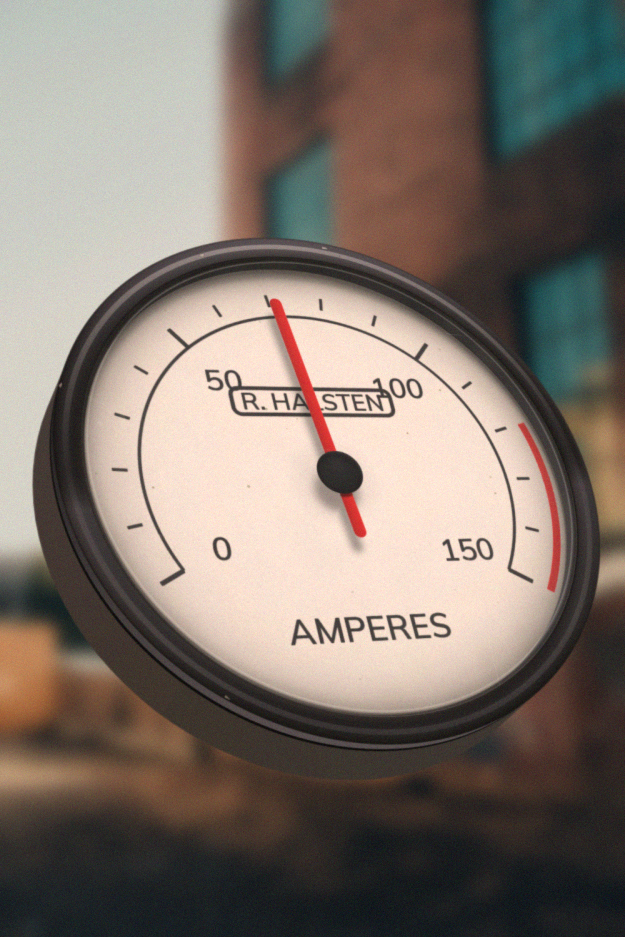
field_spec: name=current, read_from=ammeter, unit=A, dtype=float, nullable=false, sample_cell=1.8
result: 70
